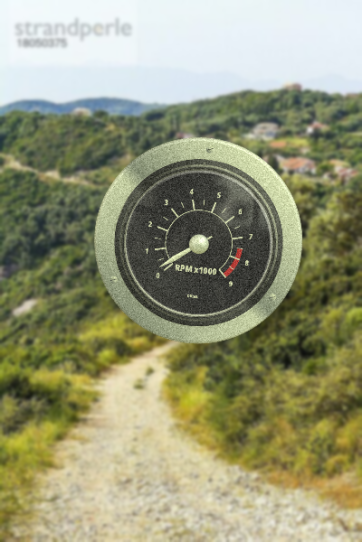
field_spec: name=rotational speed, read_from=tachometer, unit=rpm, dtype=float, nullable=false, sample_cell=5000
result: 250
